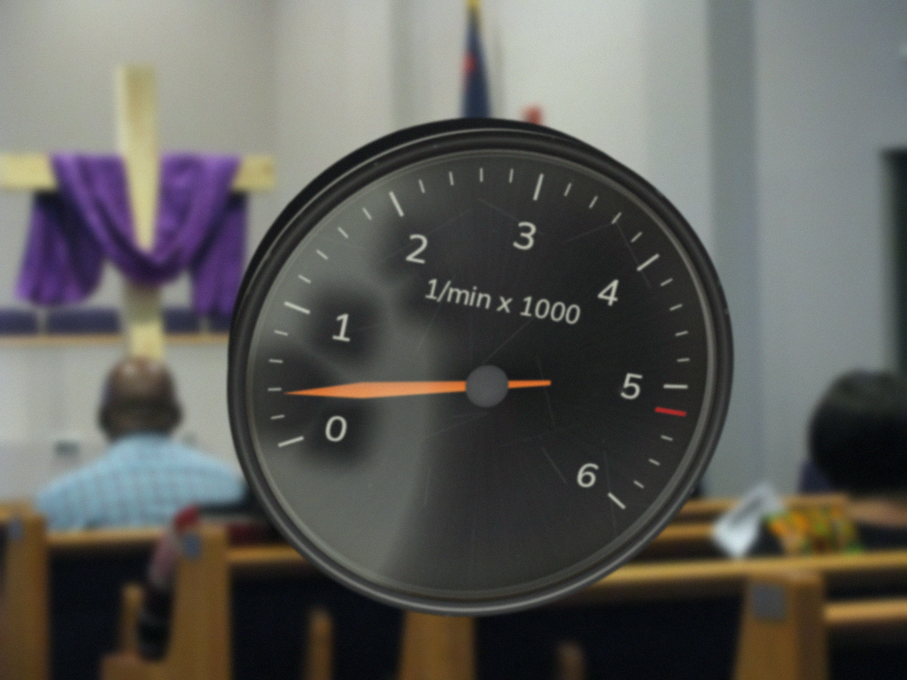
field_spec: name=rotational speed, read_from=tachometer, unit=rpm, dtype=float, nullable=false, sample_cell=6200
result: 400
